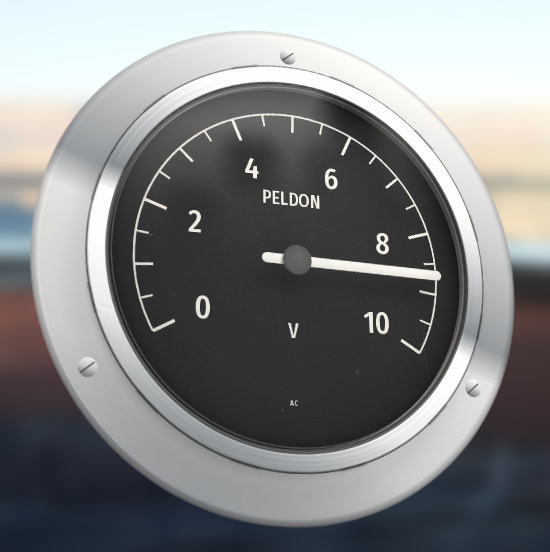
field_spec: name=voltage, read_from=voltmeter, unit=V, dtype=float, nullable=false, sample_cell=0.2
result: 8.75
